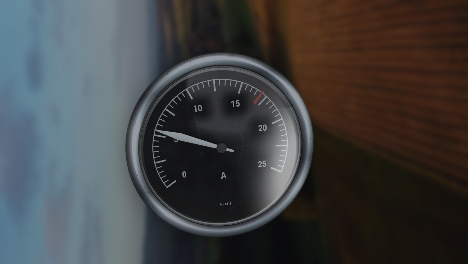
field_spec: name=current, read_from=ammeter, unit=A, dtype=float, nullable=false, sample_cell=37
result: 5.5
